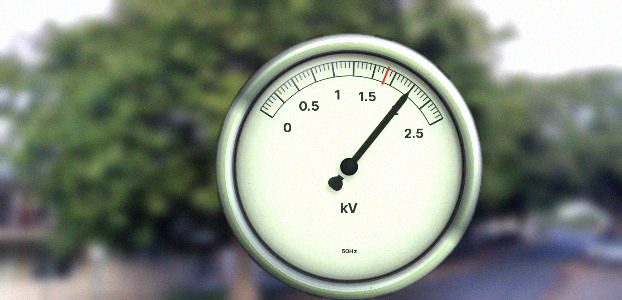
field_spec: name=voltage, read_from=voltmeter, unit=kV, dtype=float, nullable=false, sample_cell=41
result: 2
